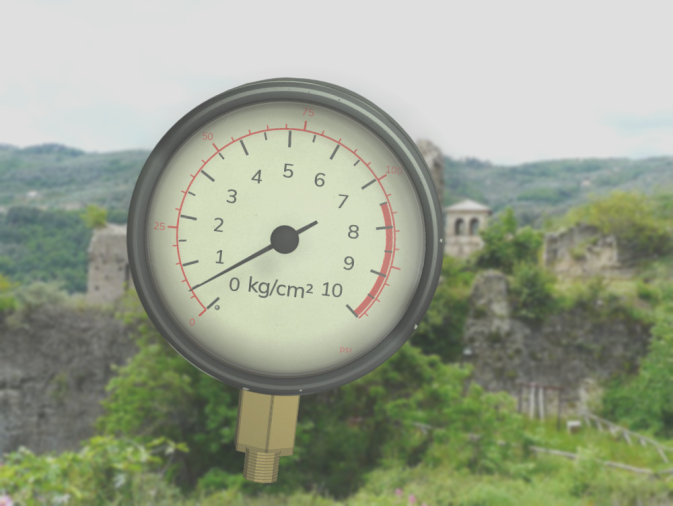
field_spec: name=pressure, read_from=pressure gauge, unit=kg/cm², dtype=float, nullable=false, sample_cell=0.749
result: 0.5
